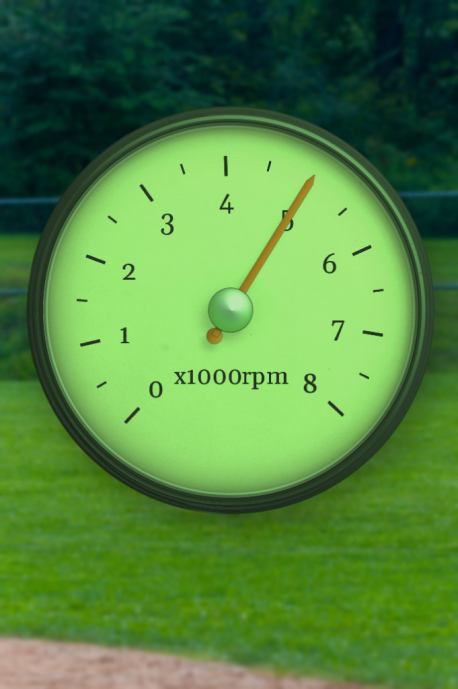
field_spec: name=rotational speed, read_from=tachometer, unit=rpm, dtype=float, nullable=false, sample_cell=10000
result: 5000
